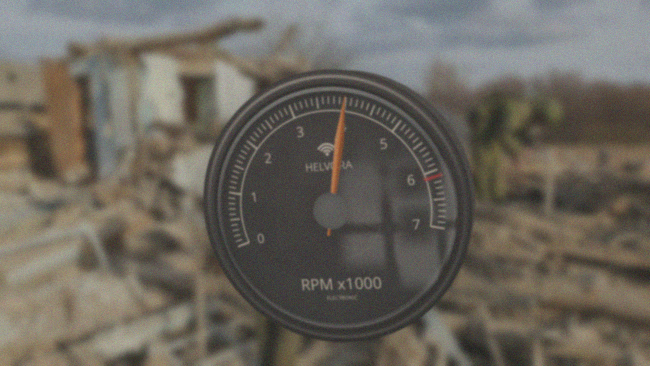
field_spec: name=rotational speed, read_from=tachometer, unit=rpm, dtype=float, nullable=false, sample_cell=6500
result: 4000
